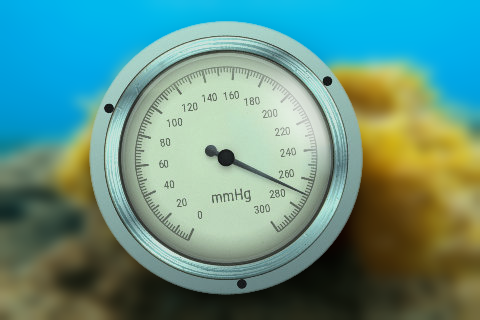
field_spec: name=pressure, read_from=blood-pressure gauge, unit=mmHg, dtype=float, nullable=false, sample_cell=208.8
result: 270
